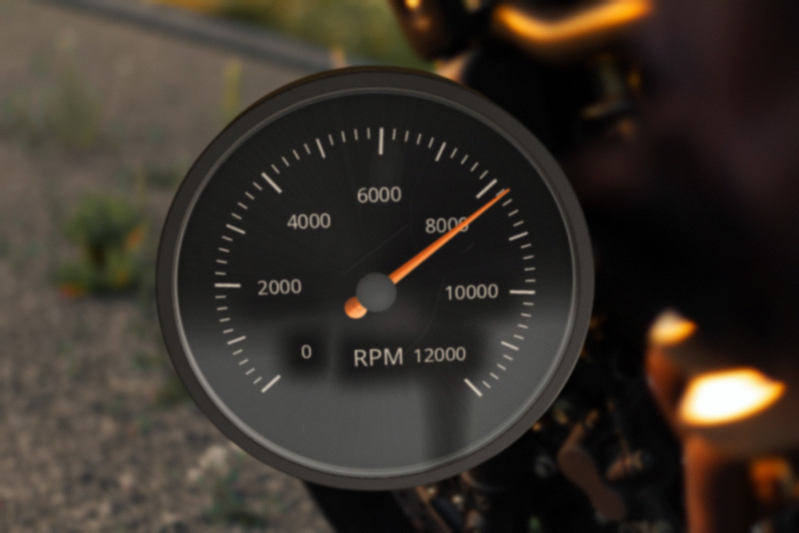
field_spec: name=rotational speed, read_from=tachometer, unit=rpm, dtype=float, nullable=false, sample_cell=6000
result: 8200
